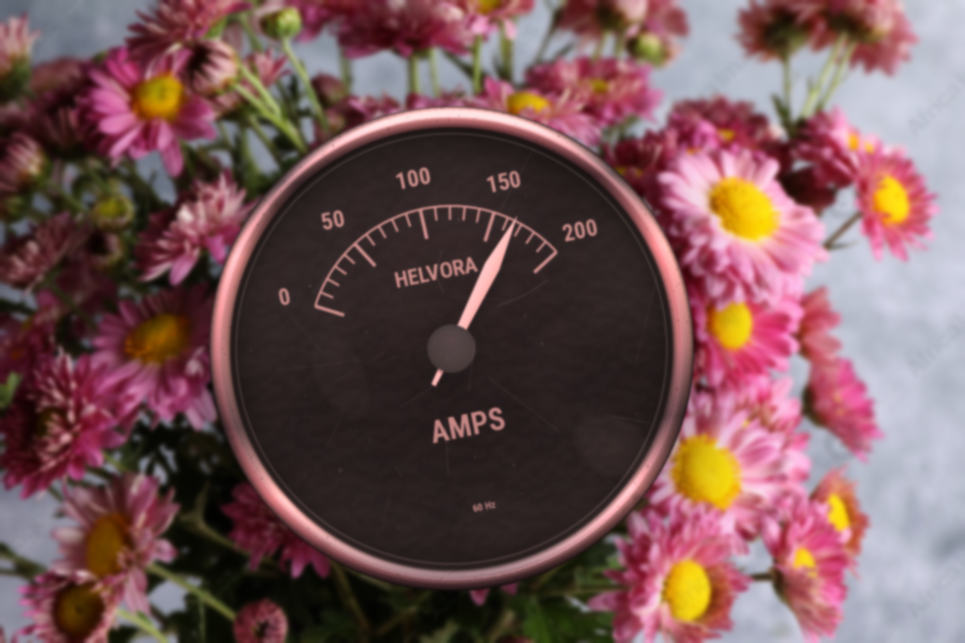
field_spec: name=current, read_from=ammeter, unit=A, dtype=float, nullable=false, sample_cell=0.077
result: 165
